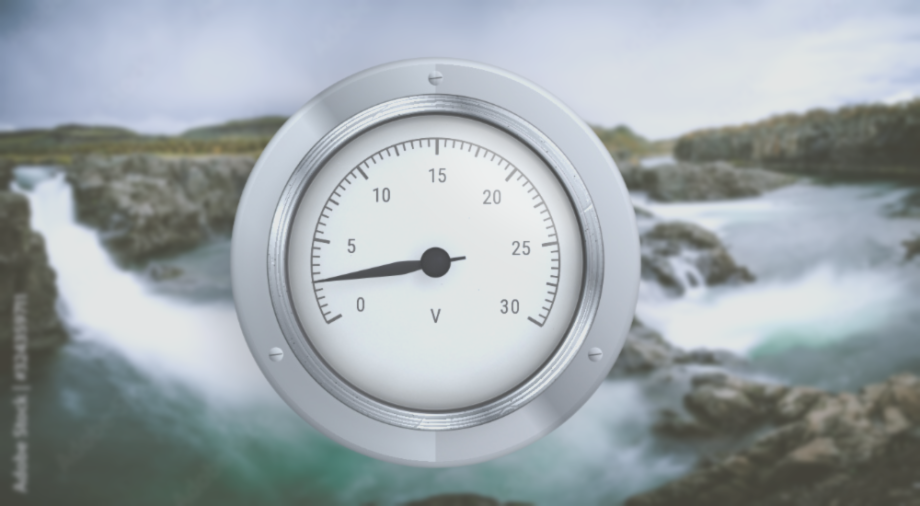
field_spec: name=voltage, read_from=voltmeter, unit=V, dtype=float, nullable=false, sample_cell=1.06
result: 2.5
